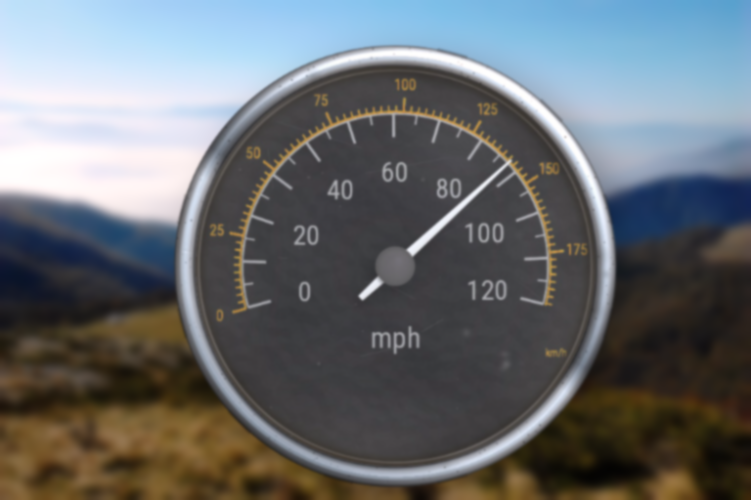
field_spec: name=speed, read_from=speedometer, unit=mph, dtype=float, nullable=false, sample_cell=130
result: 87.5
